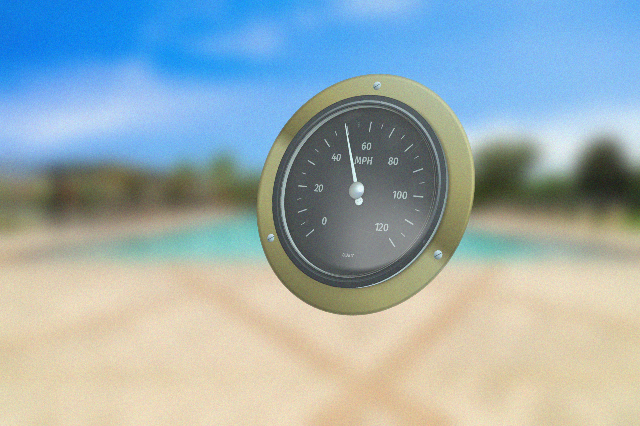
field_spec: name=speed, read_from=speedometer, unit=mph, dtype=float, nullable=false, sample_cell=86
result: 50
